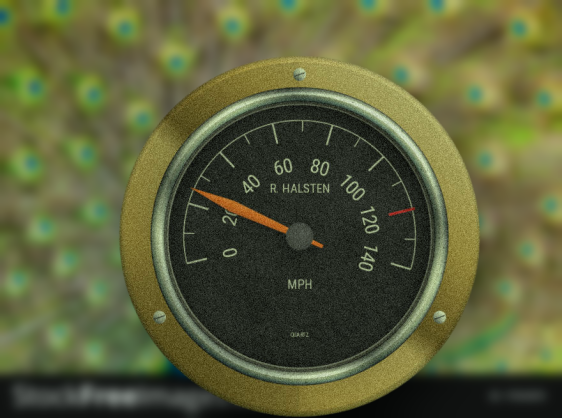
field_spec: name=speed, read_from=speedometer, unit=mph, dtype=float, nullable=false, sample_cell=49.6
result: 25
